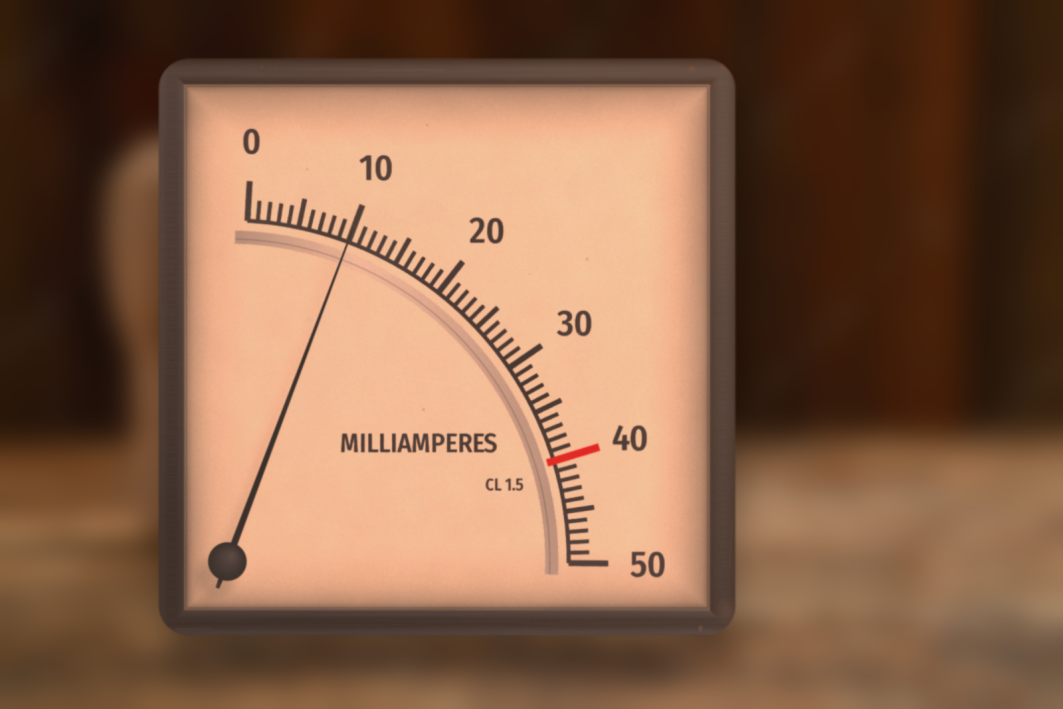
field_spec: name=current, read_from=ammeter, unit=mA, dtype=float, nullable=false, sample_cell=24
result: 10
